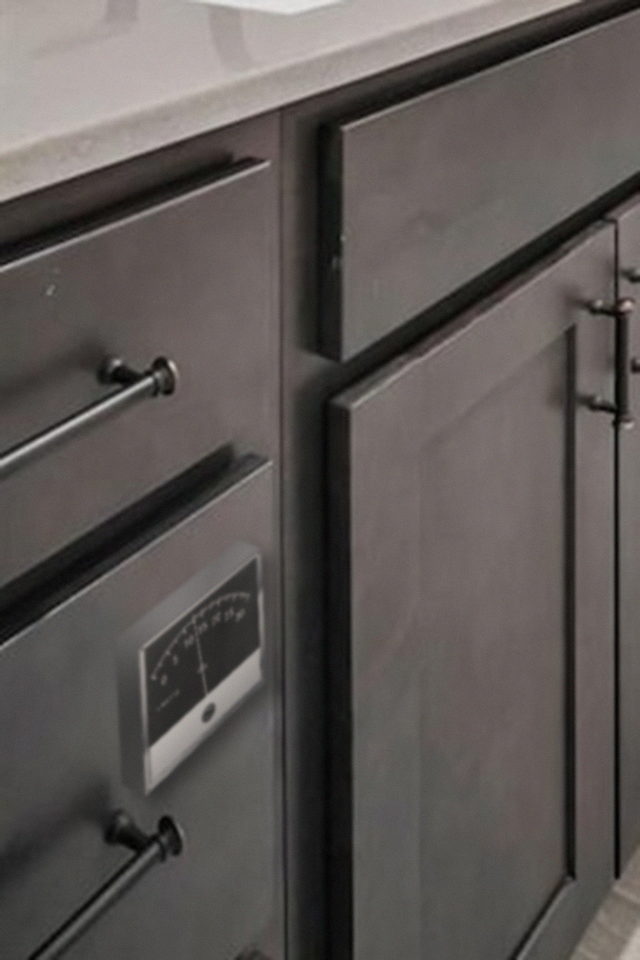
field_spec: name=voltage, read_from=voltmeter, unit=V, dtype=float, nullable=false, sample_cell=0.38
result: 12.5
